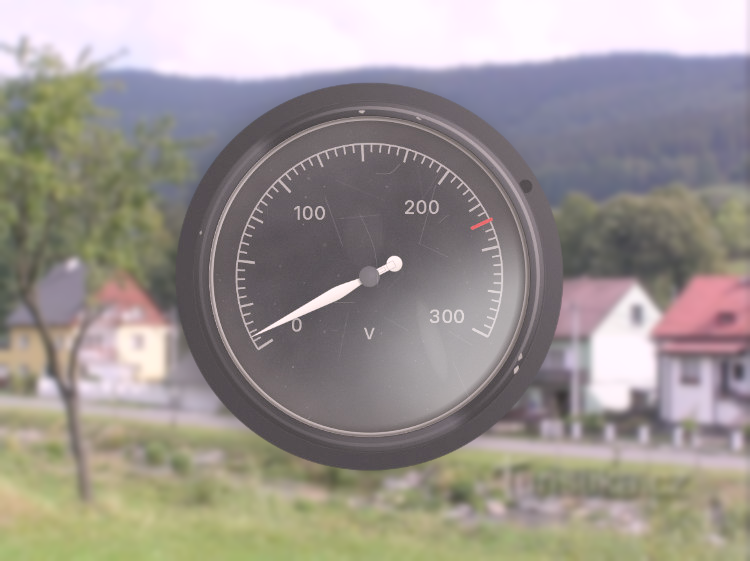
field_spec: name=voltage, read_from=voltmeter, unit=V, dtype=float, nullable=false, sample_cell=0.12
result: 7.5
